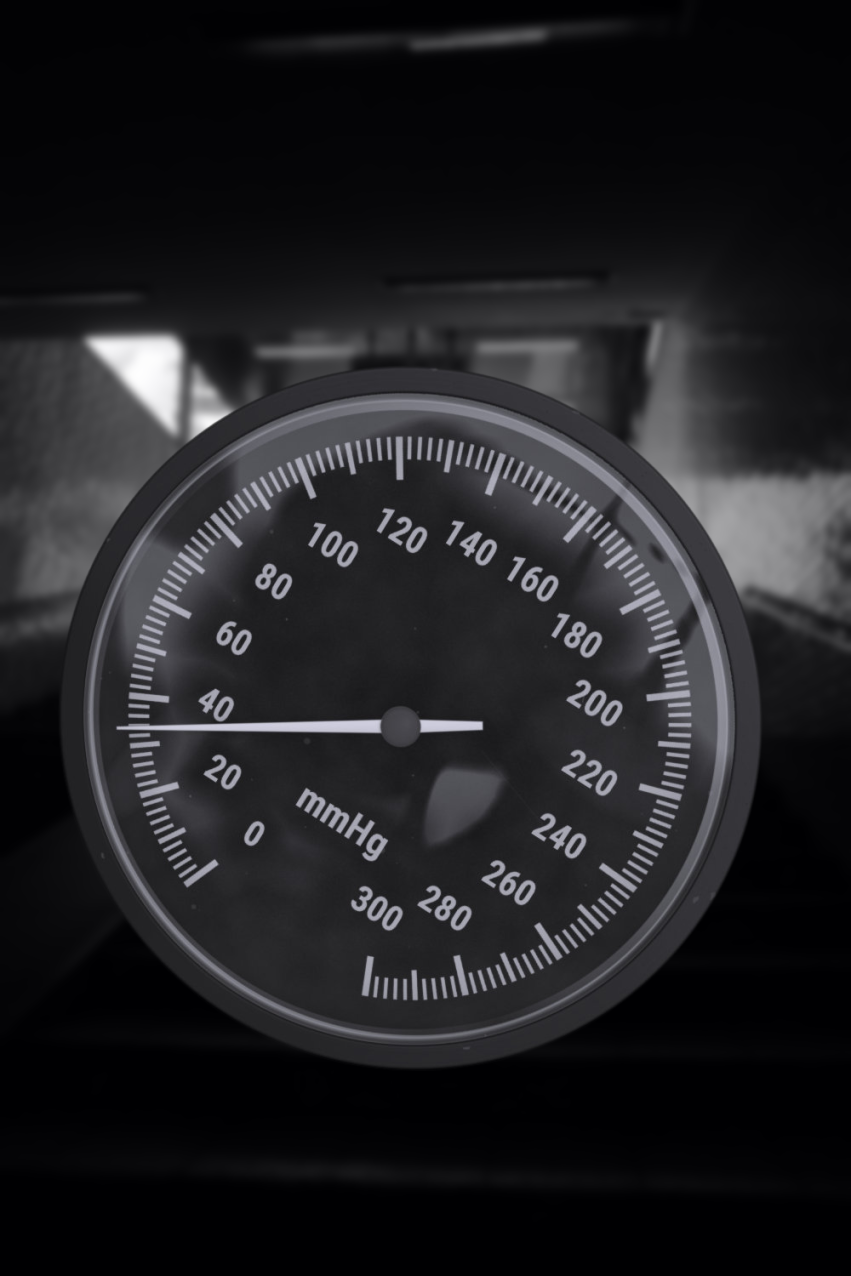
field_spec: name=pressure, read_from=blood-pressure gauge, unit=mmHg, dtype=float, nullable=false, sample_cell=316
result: 34
